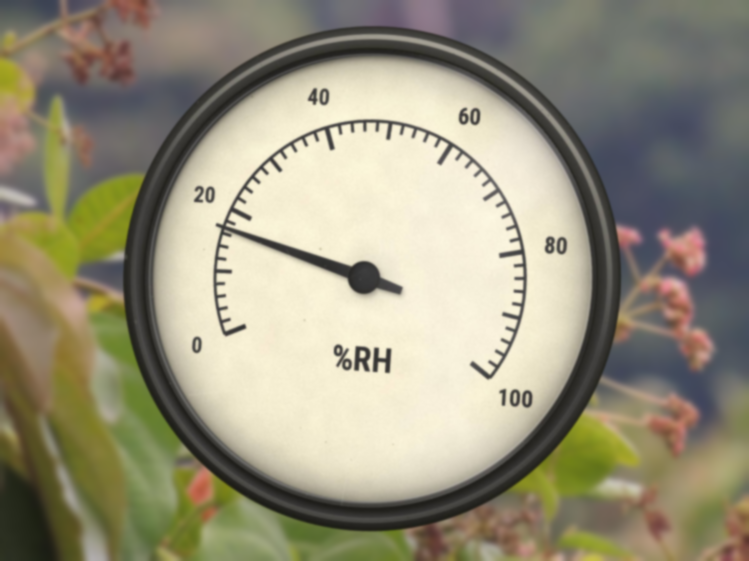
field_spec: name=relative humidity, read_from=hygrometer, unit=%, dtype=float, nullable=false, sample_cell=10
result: 17
